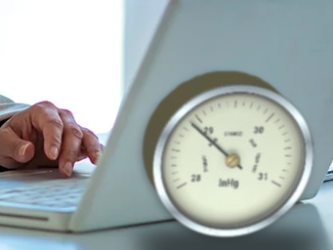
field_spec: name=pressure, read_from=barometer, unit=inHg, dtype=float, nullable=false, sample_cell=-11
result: 28.9
